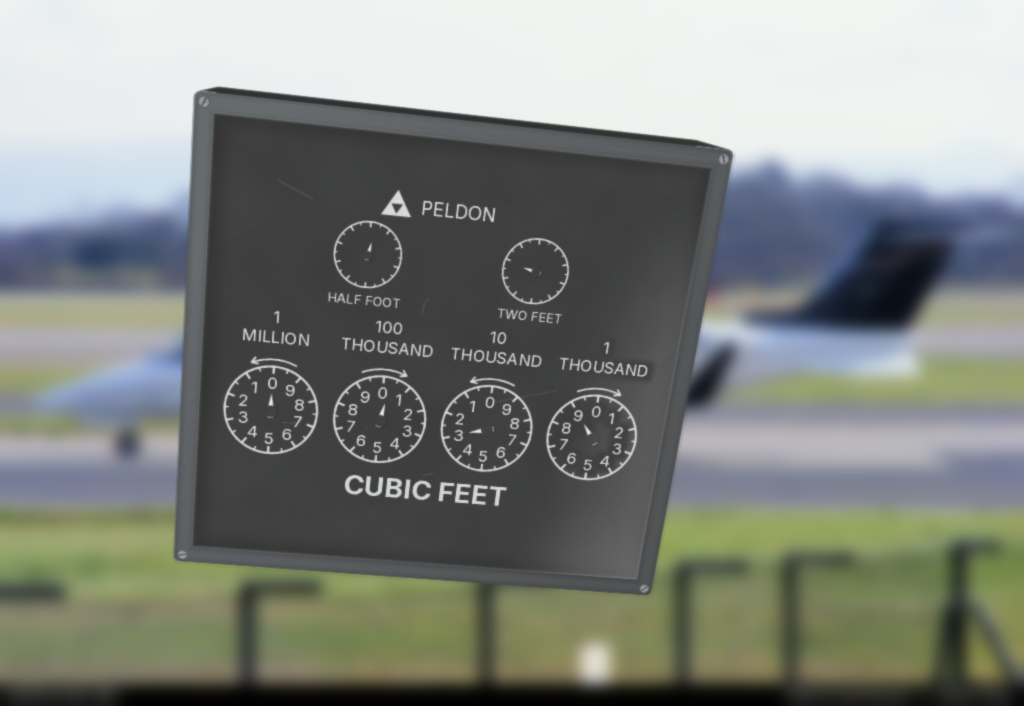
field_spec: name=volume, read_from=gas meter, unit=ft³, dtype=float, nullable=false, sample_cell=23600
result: 2900
